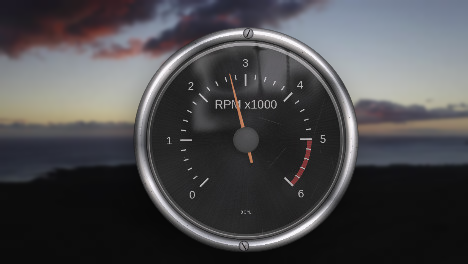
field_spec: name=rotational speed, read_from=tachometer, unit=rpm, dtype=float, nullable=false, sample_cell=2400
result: 2700
